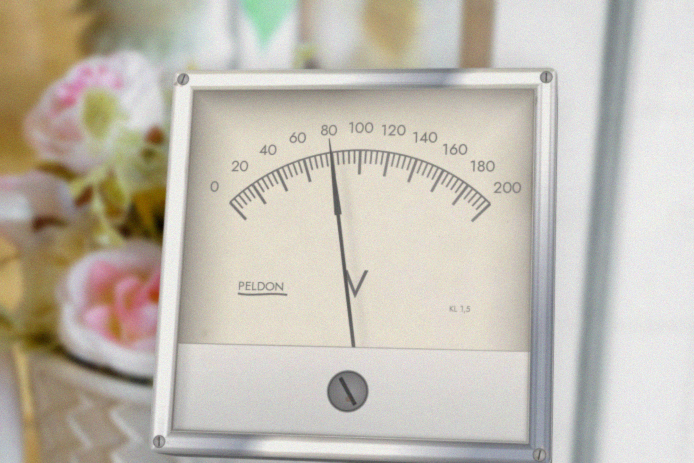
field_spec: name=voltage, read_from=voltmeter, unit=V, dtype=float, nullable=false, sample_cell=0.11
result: 80
